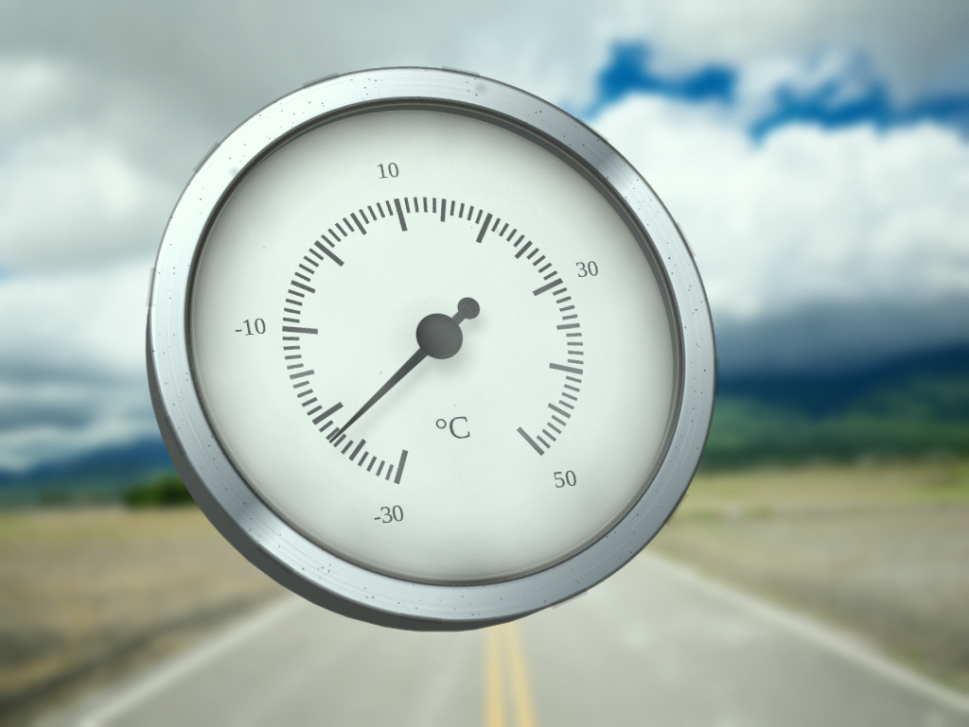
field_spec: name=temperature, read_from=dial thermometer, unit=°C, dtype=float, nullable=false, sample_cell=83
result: -22.5
